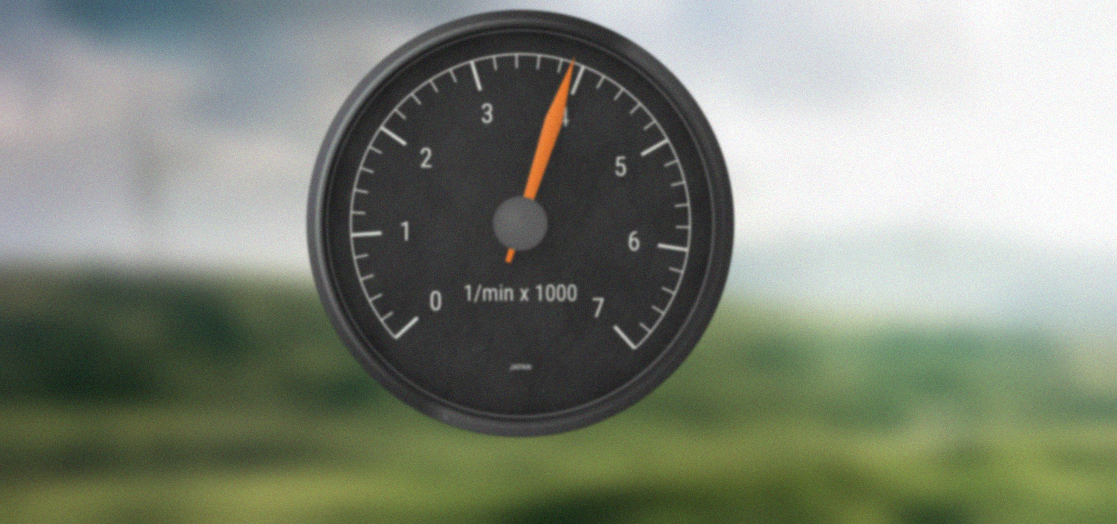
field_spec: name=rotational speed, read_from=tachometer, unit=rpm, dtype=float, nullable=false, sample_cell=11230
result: 3900
